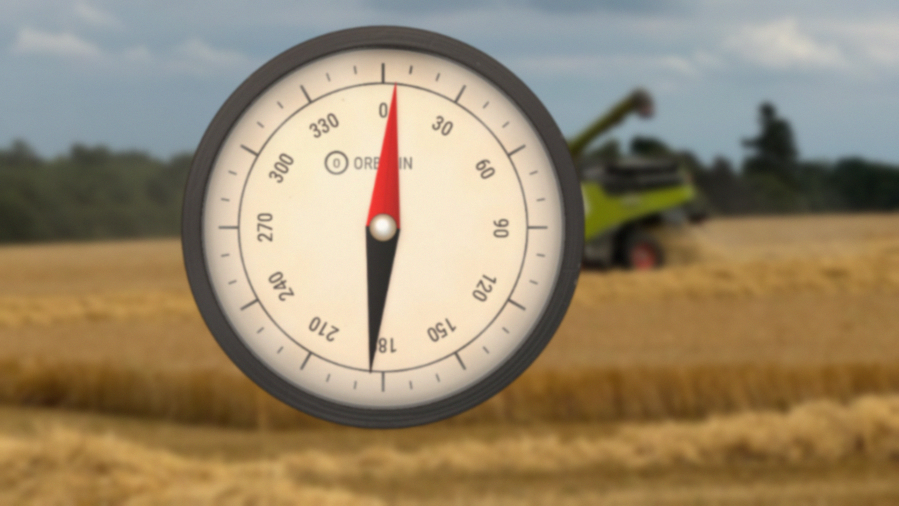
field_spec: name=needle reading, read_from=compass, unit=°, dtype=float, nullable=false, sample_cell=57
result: 5
